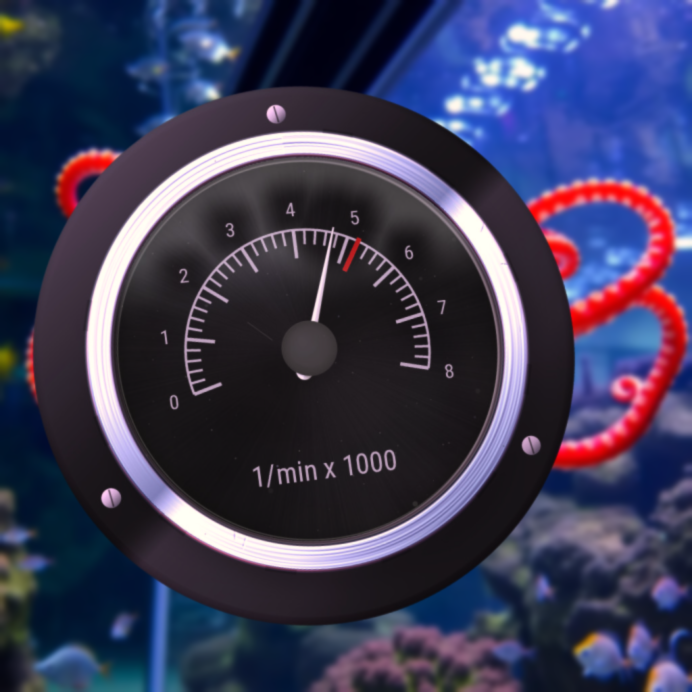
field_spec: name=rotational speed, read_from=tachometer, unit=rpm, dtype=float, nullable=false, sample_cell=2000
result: 4700
